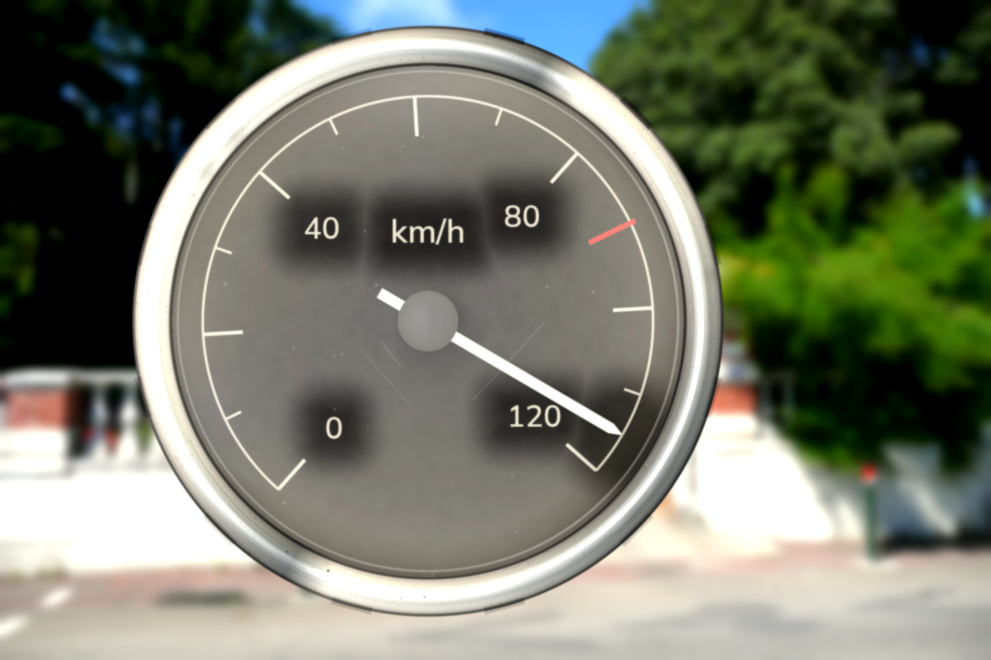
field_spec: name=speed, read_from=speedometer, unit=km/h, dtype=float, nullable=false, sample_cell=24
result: 115
